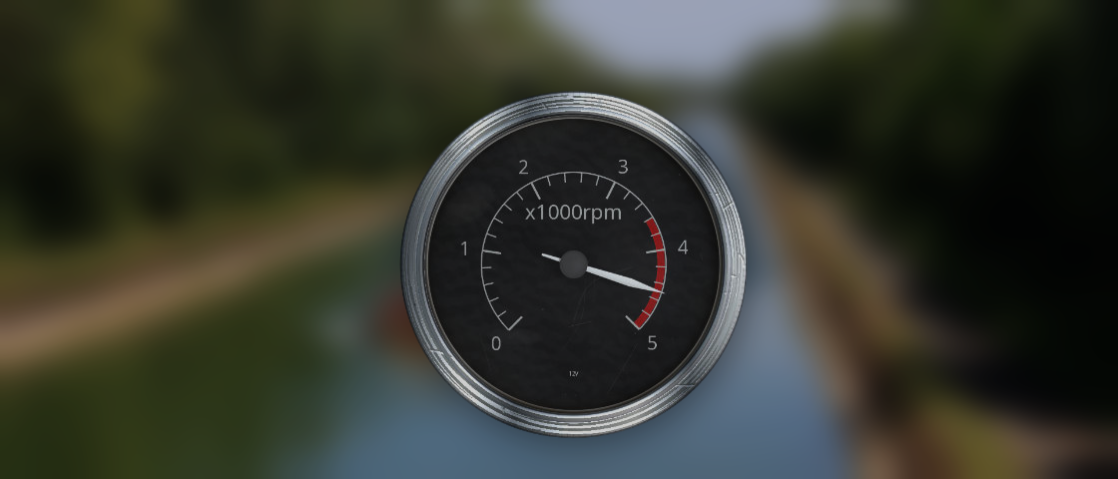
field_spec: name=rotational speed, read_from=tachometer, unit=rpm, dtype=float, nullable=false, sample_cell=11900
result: 4500
